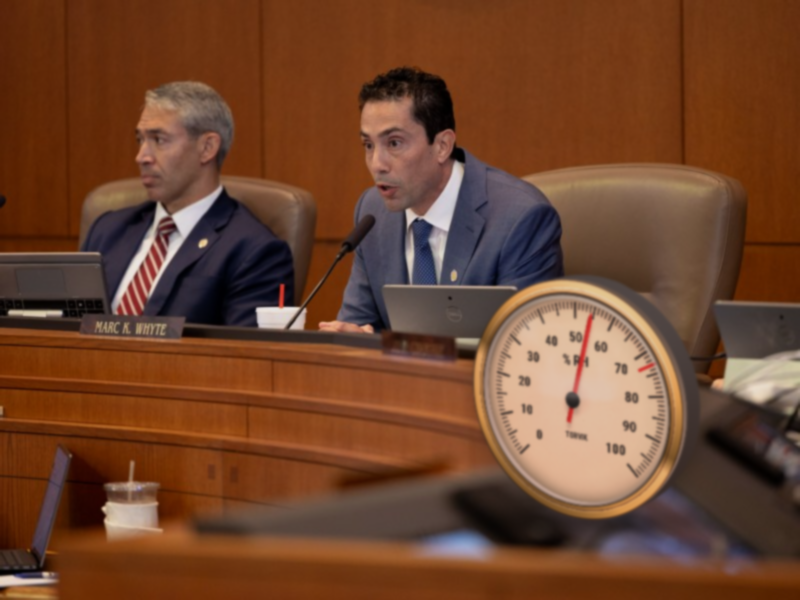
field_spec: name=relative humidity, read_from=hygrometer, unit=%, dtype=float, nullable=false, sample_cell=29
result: 55
